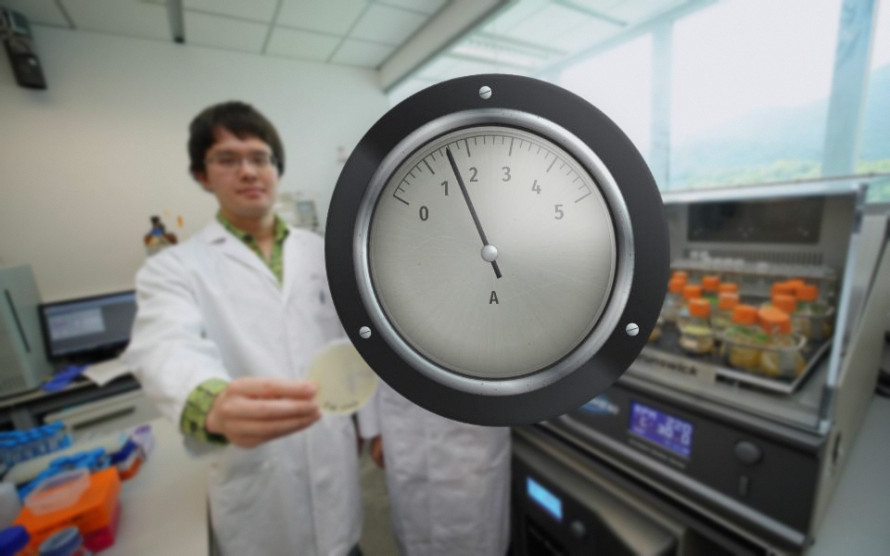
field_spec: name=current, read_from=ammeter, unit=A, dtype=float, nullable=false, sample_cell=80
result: 1.6
